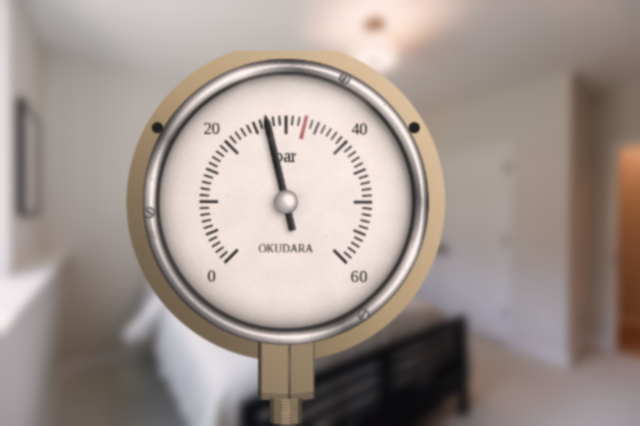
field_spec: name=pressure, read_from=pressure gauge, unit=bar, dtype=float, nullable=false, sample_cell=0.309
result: 27
